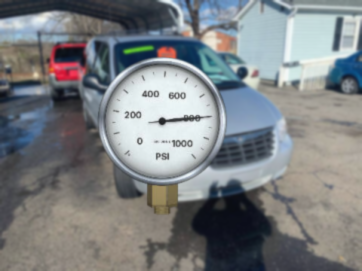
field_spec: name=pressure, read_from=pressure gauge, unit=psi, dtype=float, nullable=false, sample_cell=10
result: 800
